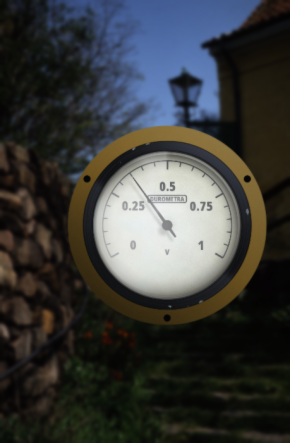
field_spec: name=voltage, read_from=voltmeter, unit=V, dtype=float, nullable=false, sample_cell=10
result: 0.35
